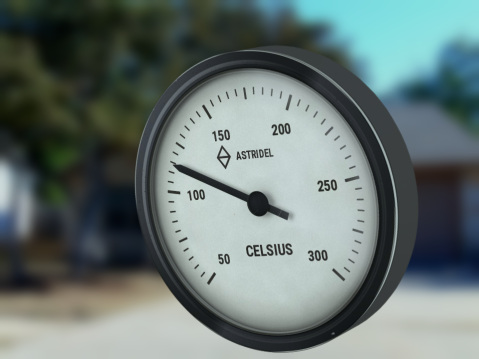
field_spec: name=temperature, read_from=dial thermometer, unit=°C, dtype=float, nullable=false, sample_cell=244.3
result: 115
